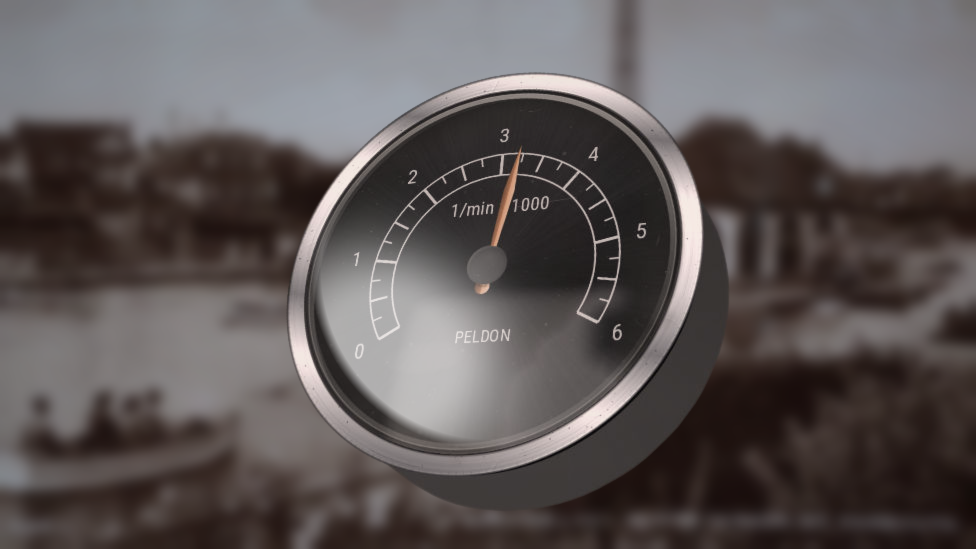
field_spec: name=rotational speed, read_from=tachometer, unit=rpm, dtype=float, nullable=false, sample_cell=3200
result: 3250
